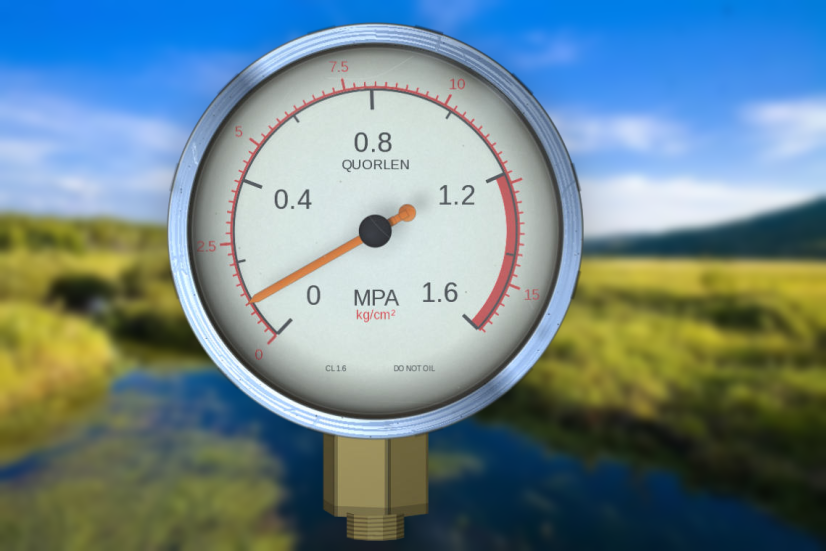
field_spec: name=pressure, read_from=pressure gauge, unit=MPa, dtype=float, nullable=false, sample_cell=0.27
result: 0.1
